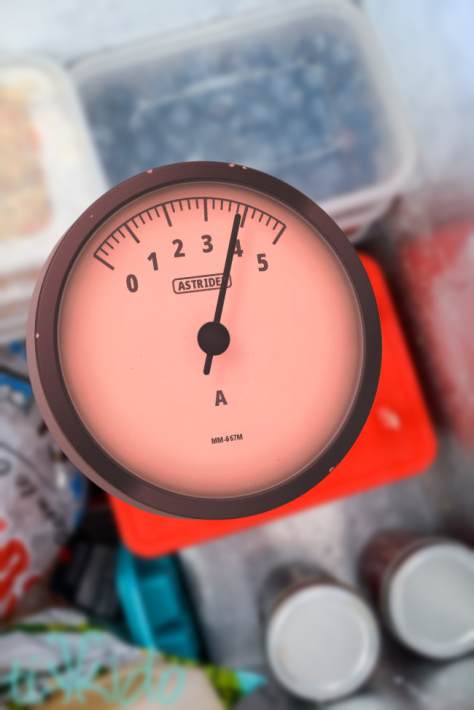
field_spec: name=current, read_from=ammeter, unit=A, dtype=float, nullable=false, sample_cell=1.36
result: 3.8
